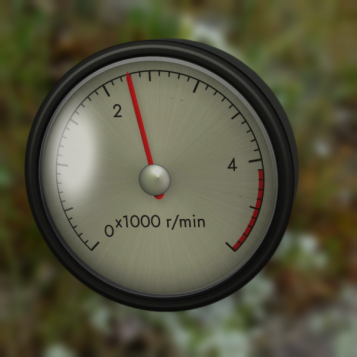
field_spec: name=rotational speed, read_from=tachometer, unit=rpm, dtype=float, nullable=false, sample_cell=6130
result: 2300
